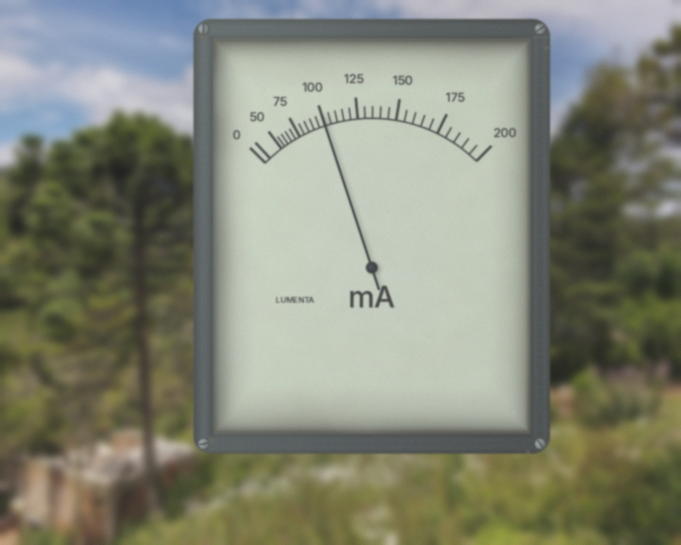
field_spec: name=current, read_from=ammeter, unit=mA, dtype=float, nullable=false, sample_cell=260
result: 100
